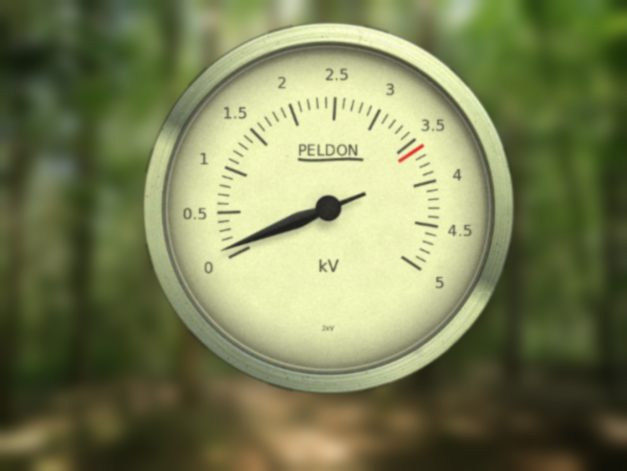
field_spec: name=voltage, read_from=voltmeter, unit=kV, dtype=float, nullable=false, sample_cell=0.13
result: 0.1
